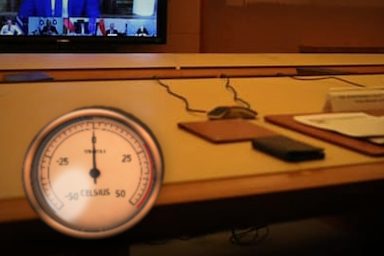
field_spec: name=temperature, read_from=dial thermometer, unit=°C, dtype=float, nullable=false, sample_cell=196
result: 0
